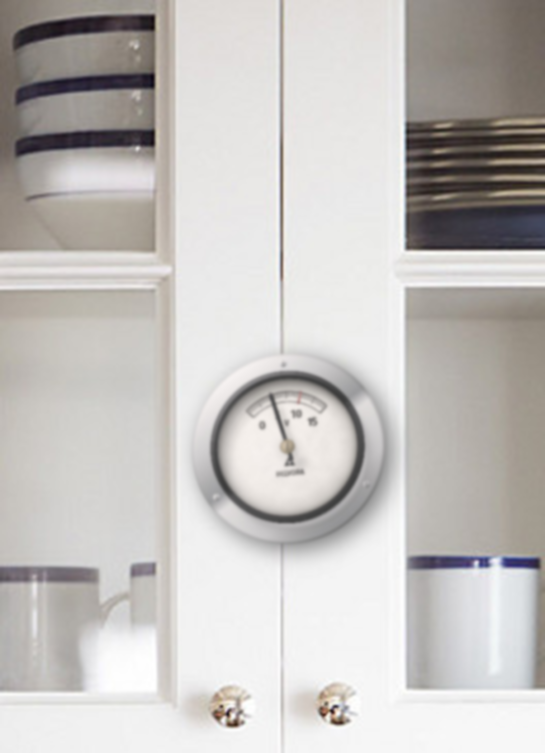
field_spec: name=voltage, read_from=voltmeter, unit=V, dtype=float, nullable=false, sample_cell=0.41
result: 5
